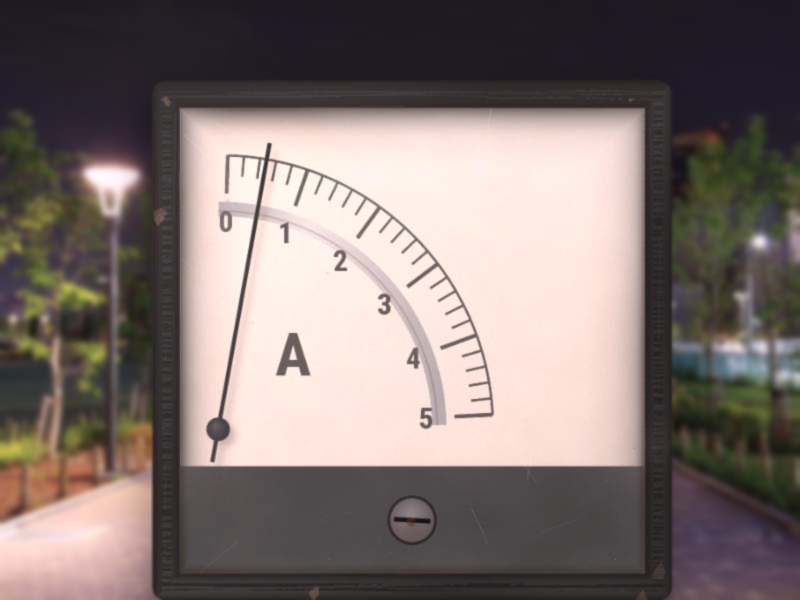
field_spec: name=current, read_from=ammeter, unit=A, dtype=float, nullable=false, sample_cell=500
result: 0.5
